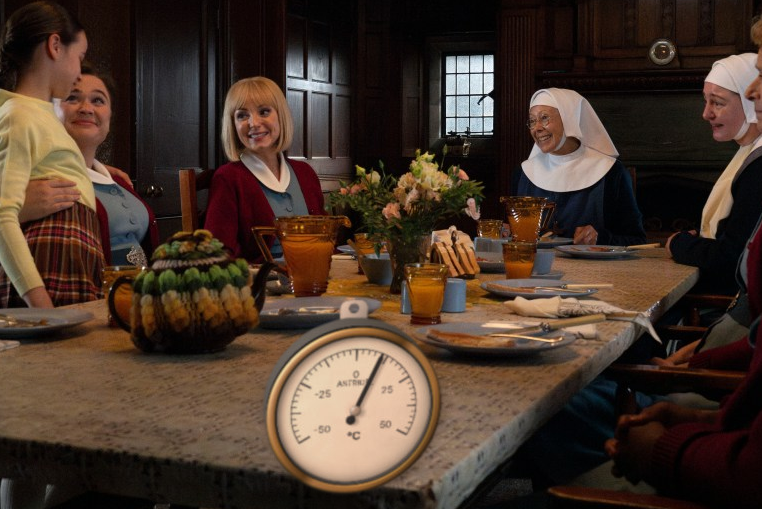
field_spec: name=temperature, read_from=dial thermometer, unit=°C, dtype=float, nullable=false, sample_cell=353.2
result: 10
